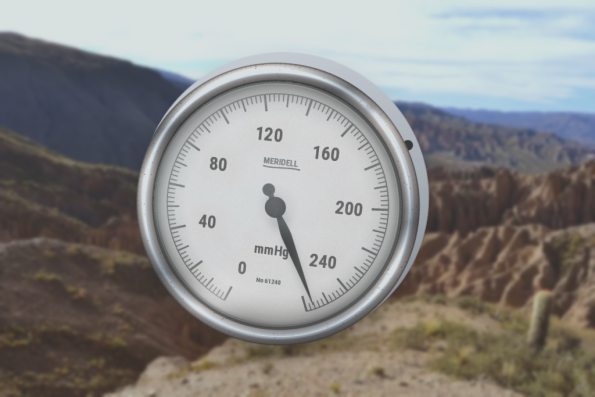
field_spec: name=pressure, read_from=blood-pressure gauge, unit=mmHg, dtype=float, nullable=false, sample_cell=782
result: 256
